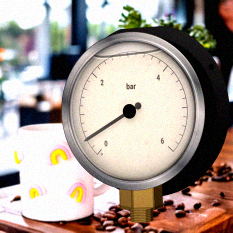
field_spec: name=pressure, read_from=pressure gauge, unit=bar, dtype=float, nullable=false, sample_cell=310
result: 0.4
